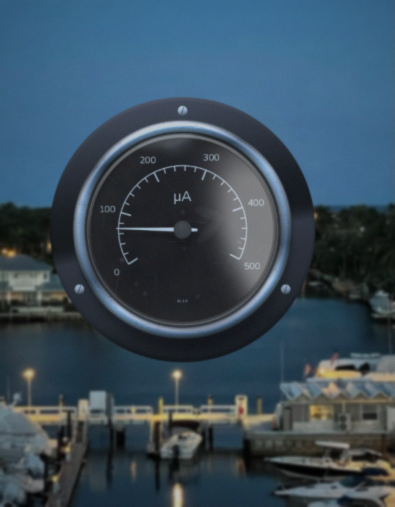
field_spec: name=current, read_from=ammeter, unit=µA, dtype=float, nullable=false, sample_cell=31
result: 70
